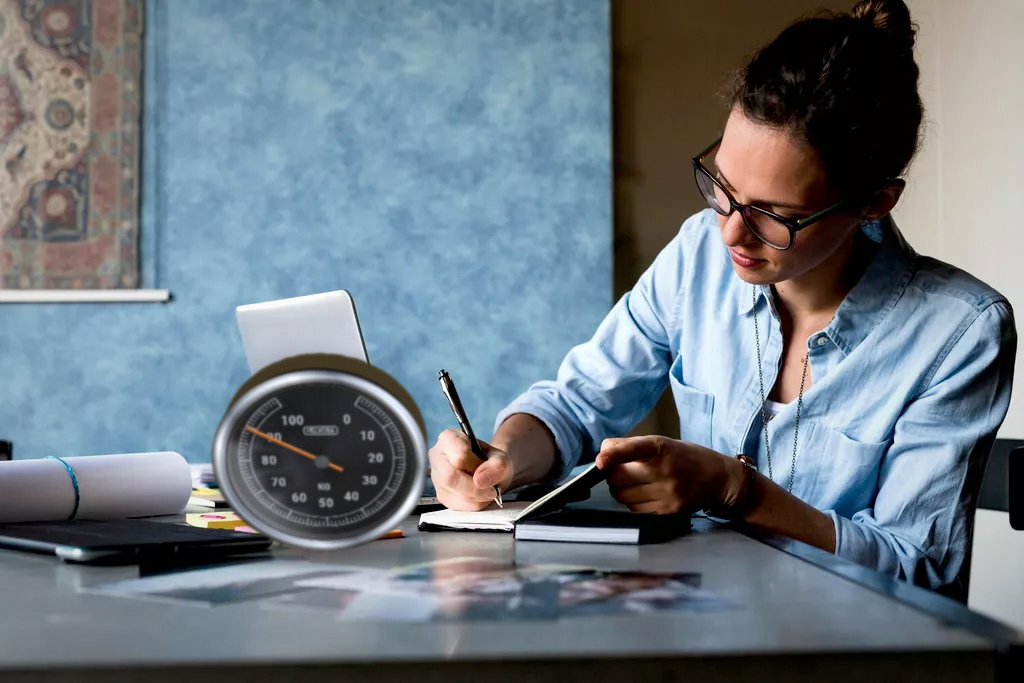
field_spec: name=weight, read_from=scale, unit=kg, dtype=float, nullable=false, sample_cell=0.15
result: 90
